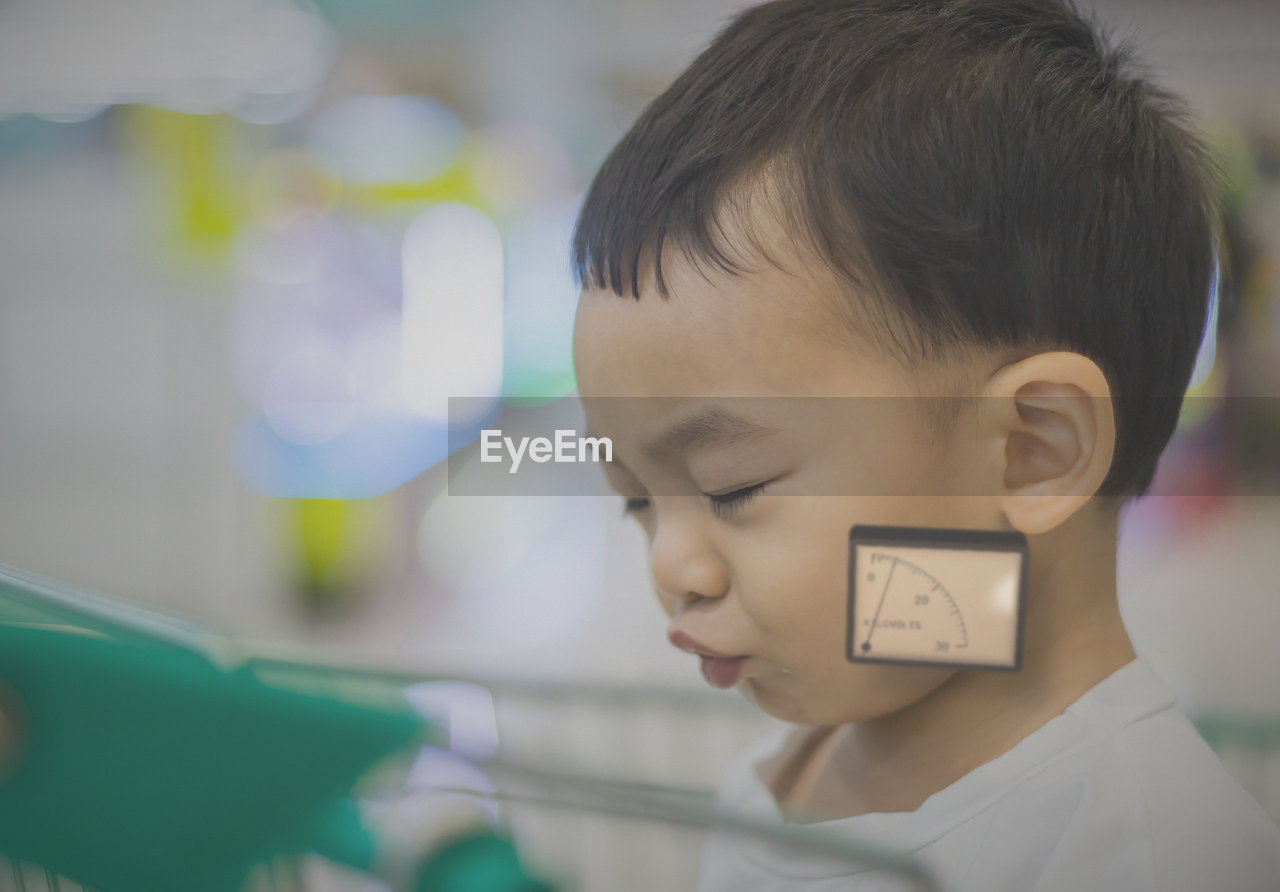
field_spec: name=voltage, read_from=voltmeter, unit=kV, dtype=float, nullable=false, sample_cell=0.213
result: 10
